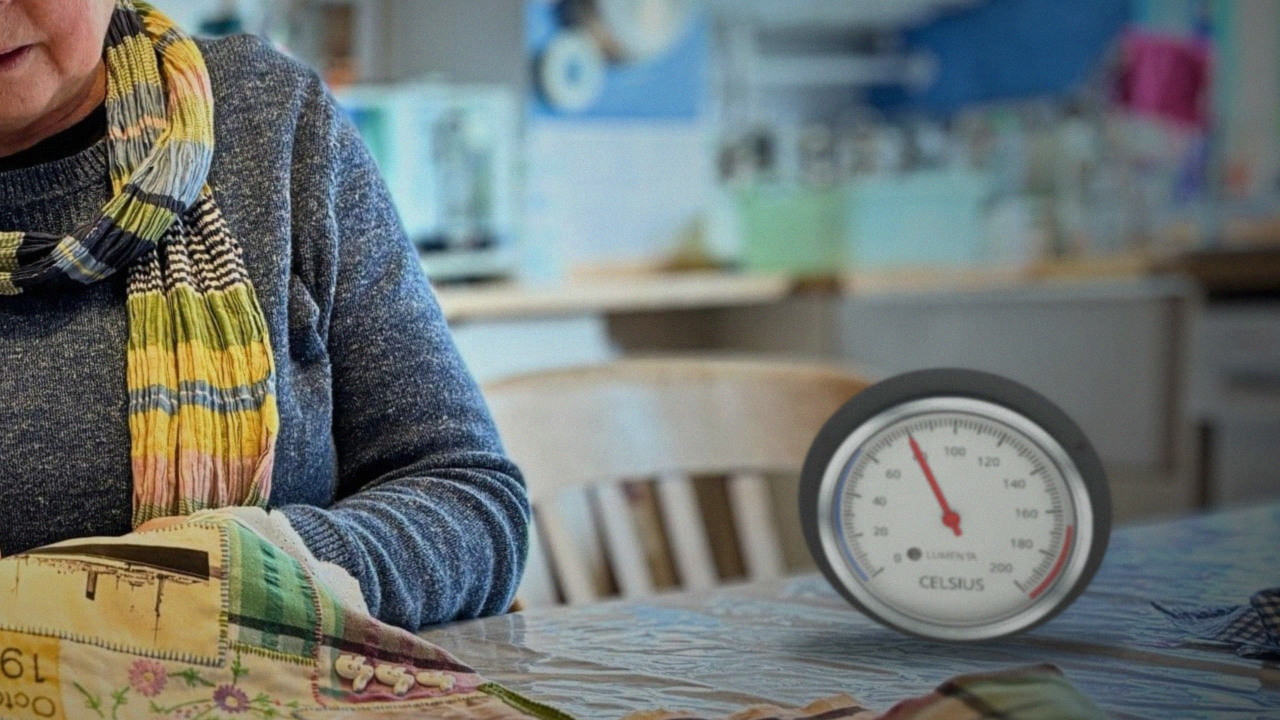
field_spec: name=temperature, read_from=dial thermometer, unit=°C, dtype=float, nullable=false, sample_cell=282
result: 80
